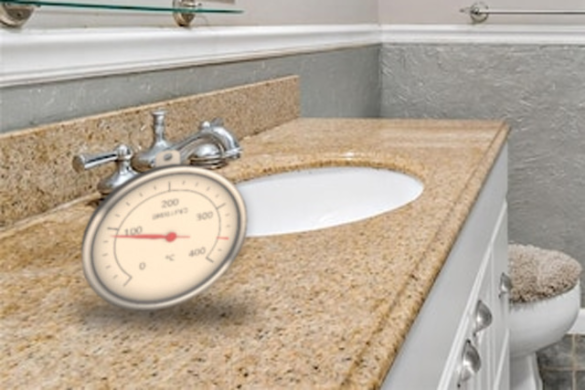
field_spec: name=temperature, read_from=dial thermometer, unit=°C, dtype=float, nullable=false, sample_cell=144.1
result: 90
